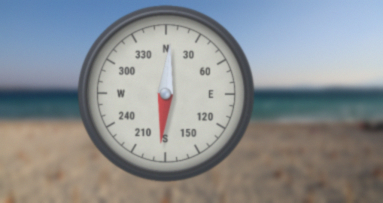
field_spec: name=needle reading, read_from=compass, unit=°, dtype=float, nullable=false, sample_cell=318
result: 185
